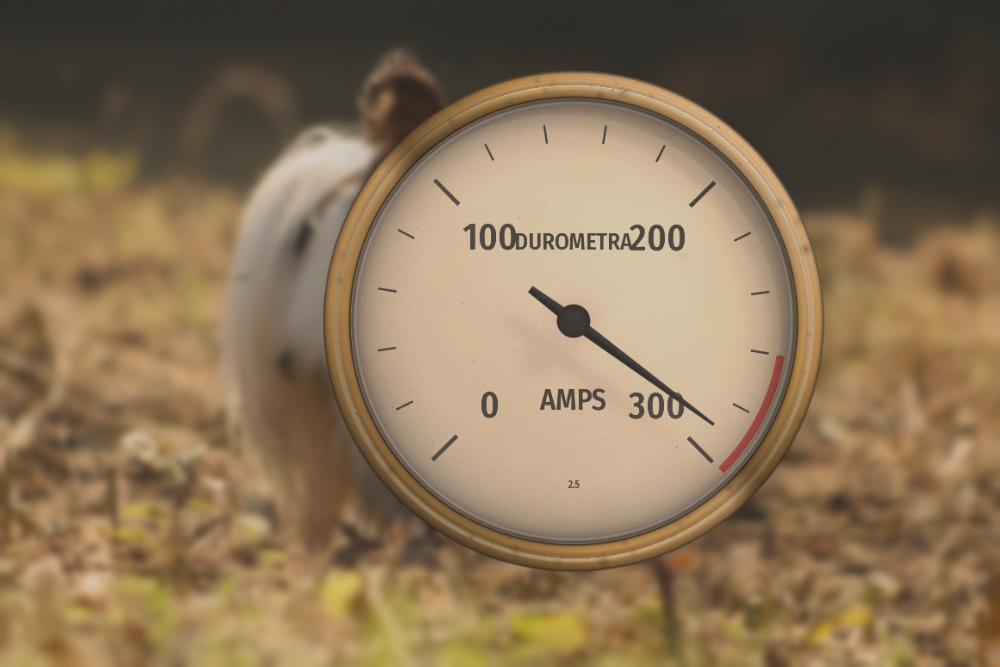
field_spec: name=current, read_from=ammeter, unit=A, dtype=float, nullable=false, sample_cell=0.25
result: 290
